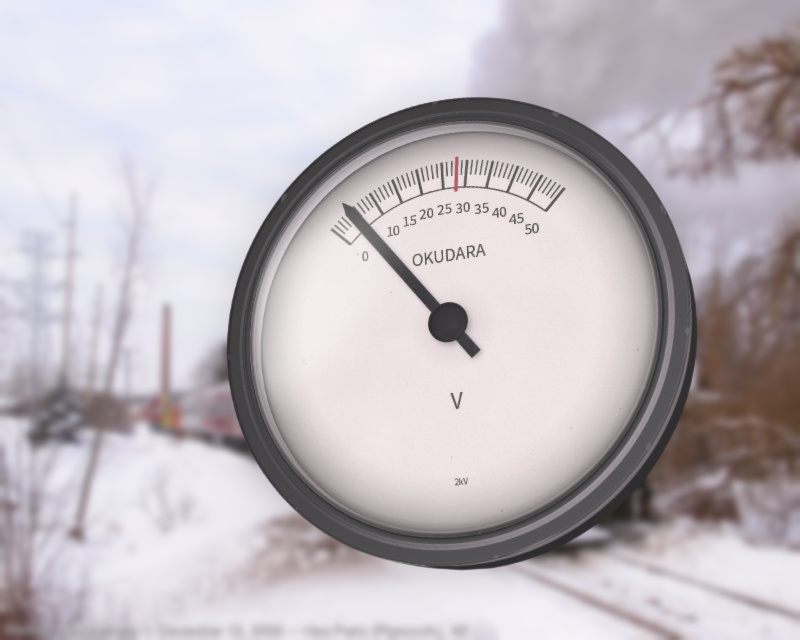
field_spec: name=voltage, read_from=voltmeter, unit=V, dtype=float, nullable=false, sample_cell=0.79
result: 5
